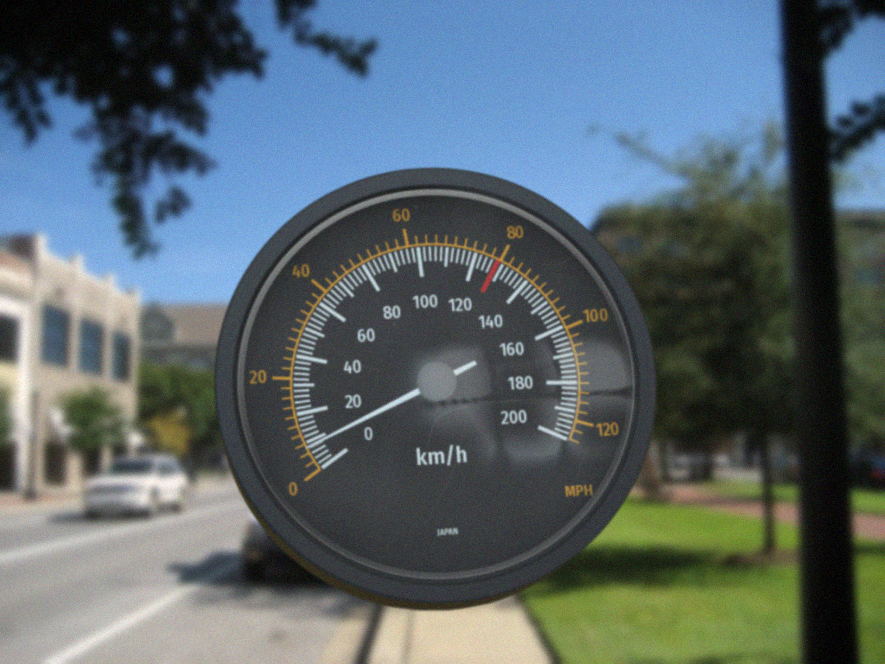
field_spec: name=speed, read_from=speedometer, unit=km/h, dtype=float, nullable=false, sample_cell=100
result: 8
